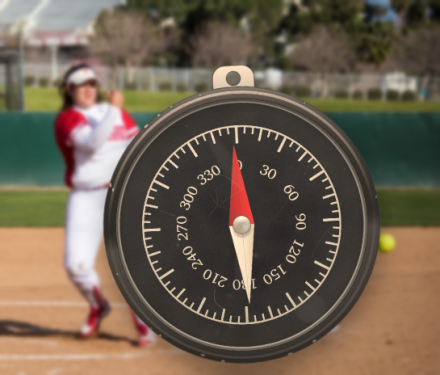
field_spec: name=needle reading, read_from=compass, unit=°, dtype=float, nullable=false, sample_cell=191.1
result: 357.5
